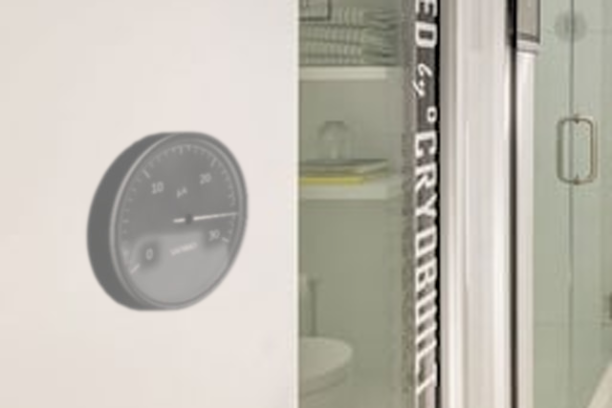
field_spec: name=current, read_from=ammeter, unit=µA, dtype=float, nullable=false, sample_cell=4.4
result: 27
